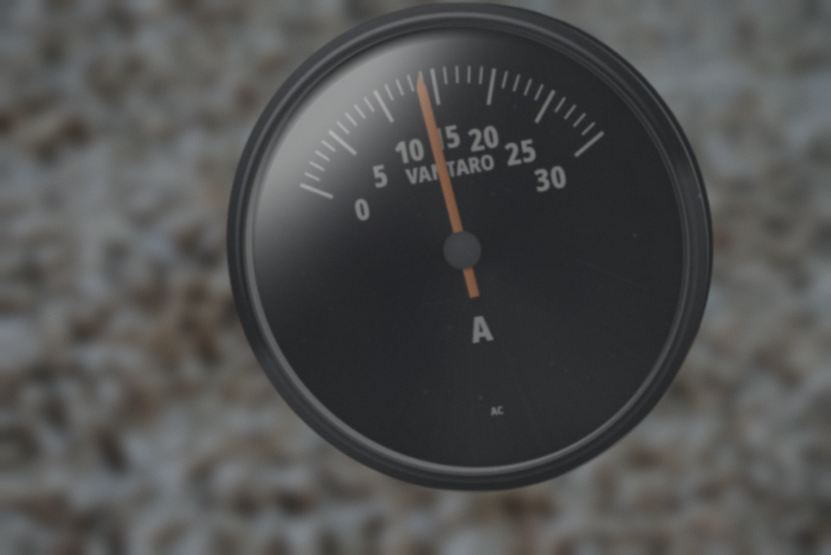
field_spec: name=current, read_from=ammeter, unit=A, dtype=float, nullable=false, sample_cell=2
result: 14
